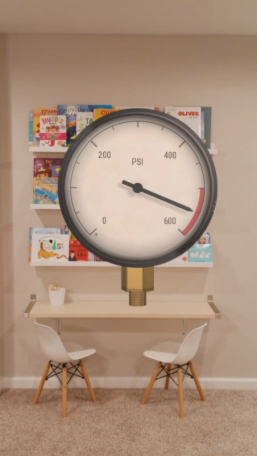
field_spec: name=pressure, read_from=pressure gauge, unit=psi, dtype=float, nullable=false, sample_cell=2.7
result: 550
